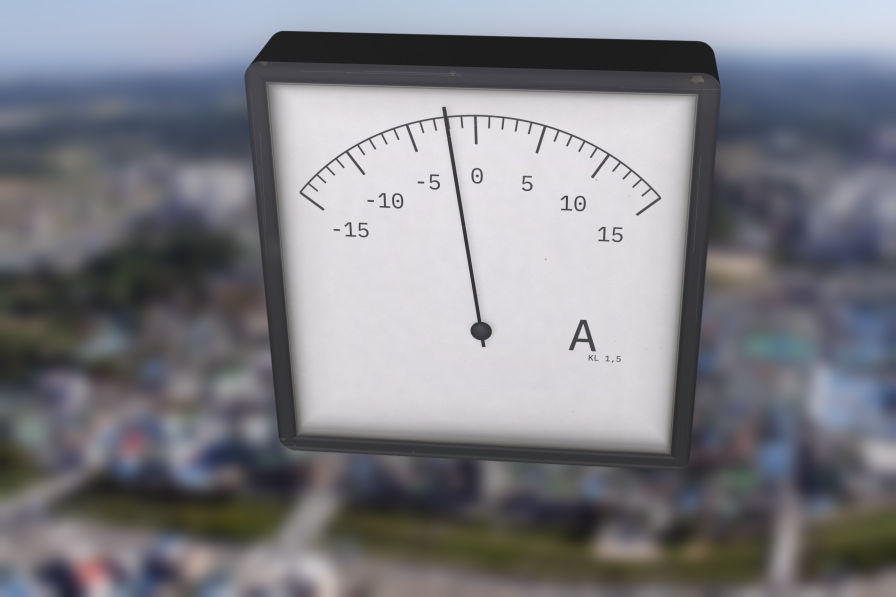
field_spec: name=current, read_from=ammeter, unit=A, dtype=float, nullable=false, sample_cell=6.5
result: -2
